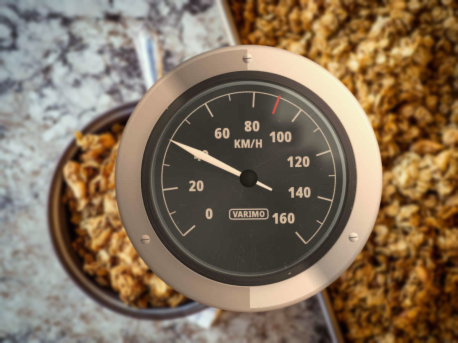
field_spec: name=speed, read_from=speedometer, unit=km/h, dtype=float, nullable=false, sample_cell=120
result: 40
